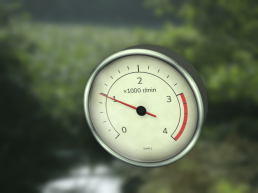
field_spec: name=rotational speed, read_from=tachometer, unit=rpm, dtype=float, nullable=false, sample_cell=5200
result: 1000
